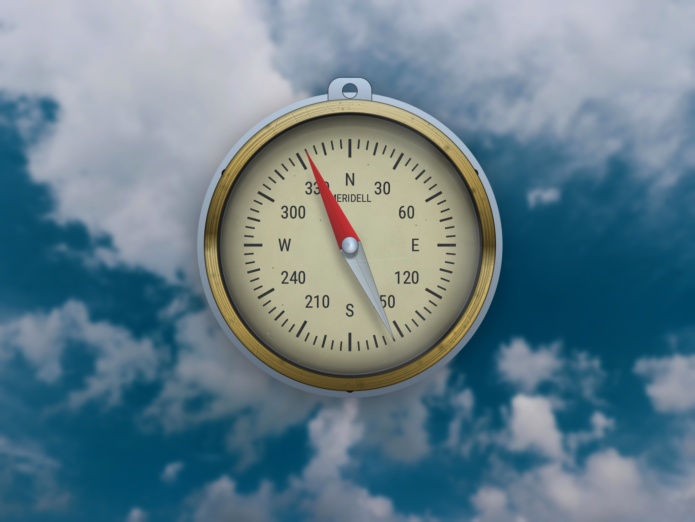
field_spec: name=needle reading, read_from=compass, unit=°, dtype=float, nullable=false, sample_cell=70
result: 335
